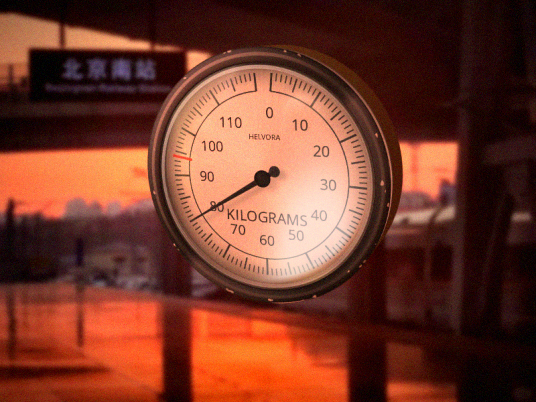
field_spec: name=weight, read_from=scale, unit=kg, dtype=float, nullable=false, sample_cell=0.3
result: 80
